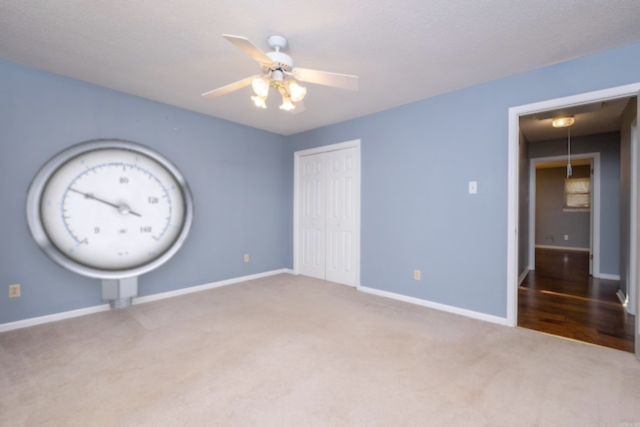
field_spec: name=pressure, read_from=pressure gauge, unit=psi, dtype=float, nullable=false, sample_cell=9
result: 40
